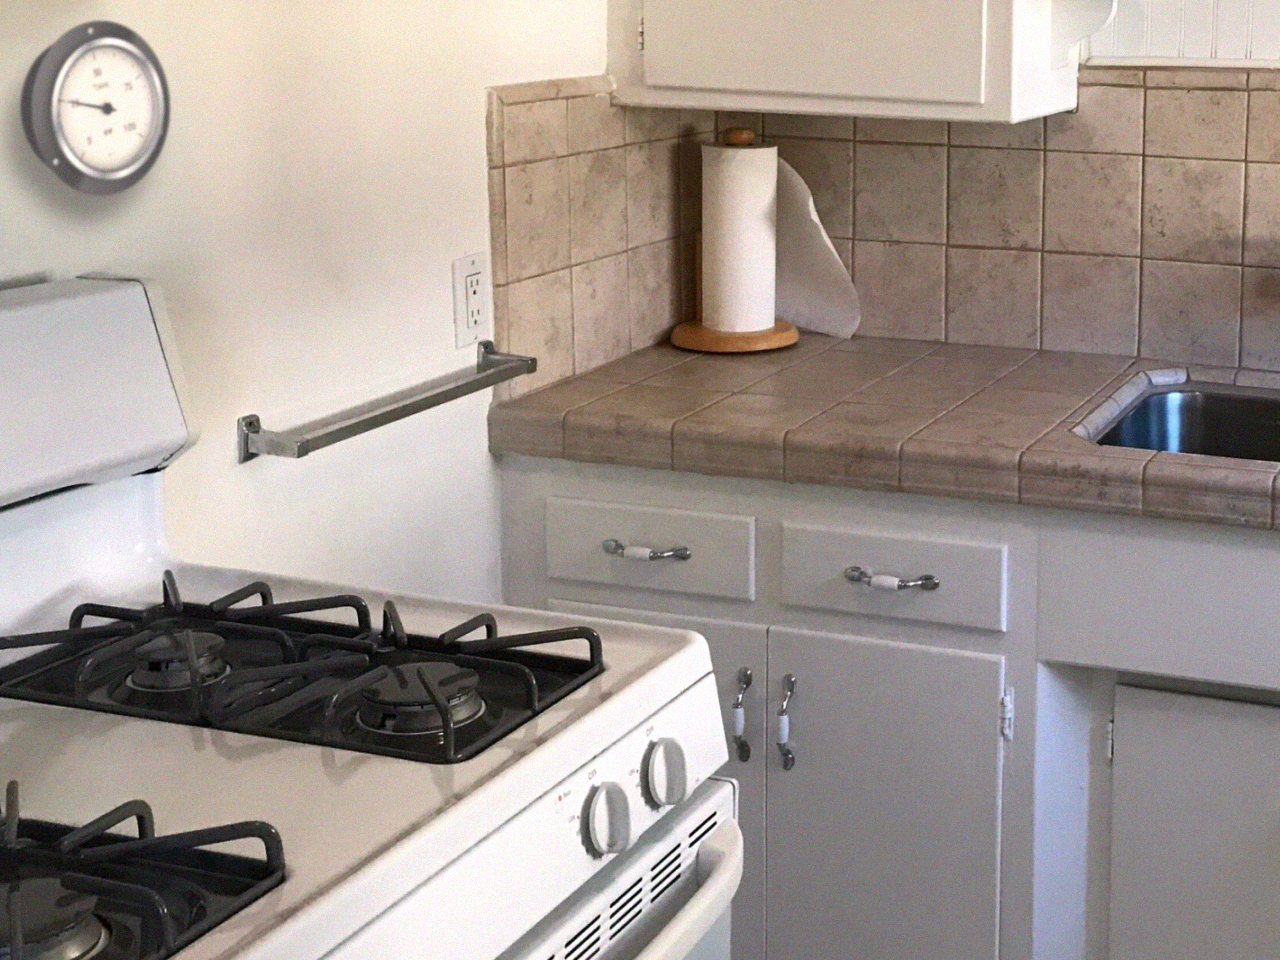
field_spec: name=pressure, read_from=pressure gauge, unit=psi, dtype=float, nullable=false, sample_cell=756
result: 25
